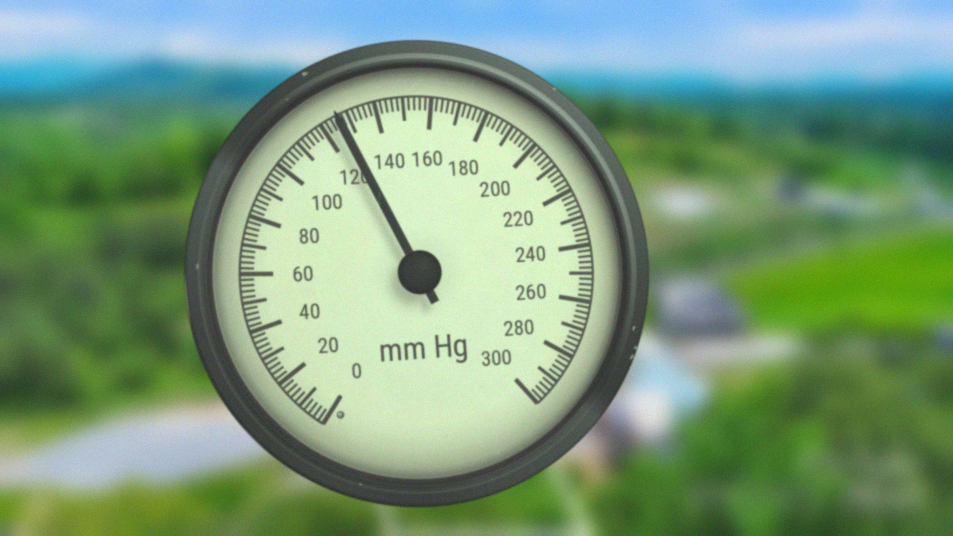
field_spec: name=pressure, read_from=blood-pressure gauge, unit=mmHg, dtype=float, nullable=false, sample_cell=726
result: 126
